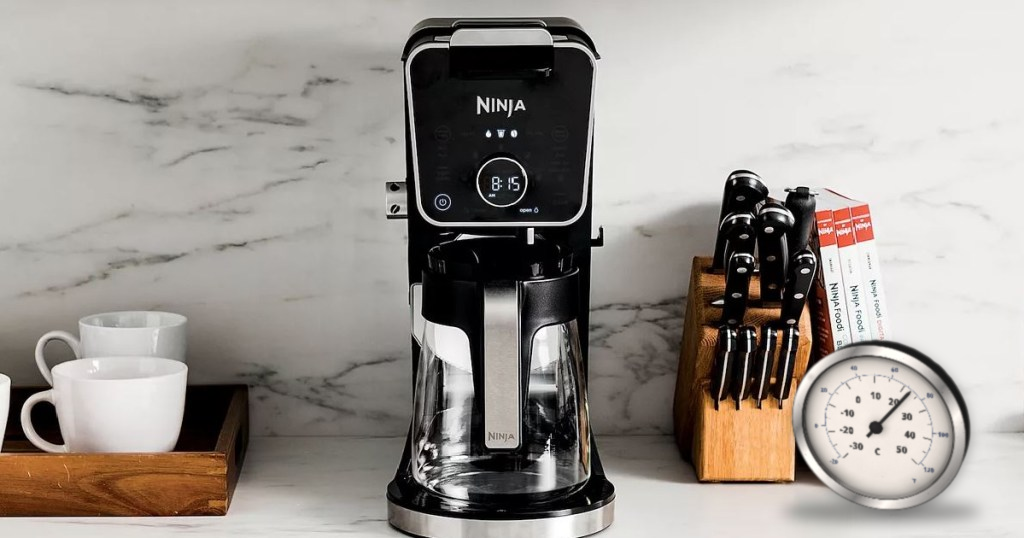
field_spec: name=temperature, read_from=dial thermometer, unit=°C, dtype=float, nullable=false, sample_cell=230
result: 22.5
